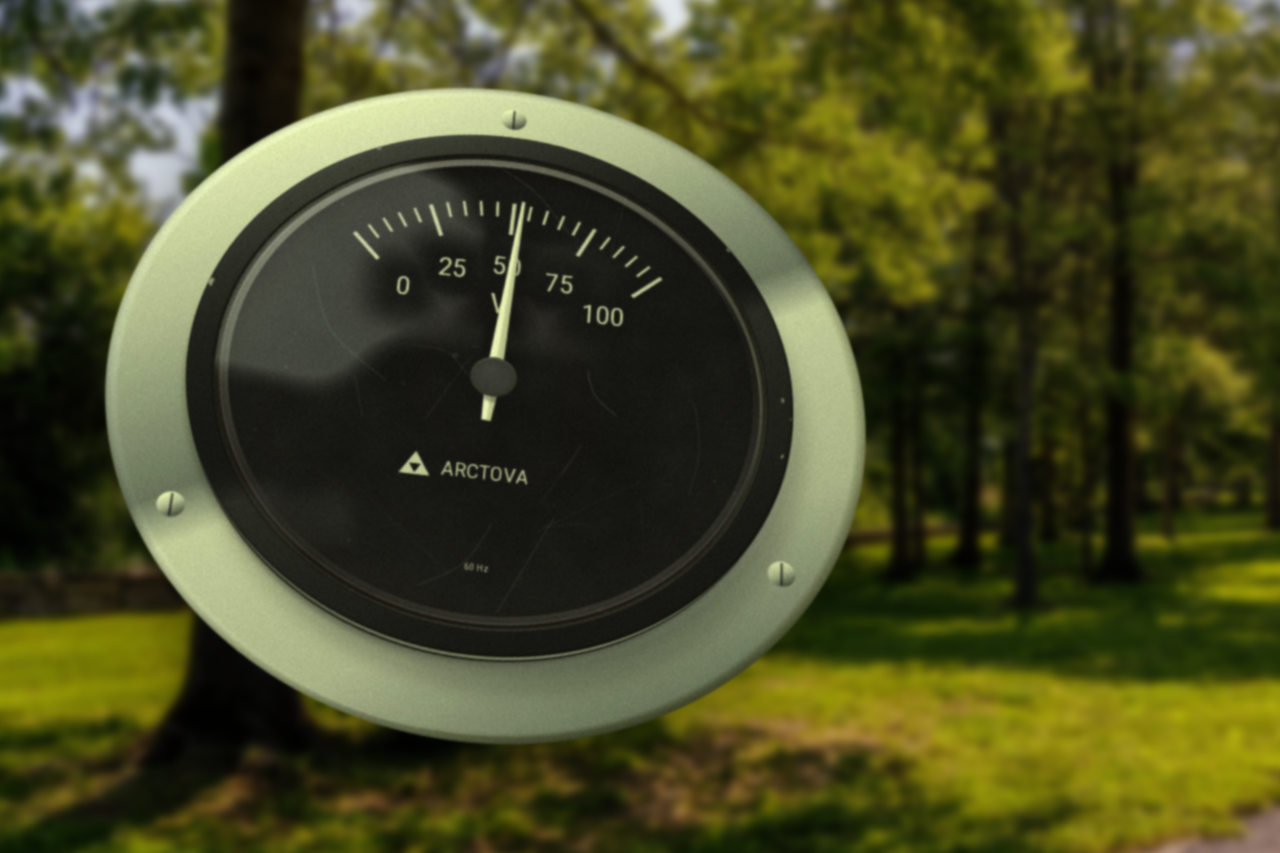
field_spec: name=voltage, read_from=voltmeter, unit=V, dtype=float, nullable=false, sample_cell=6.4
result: 52.5
